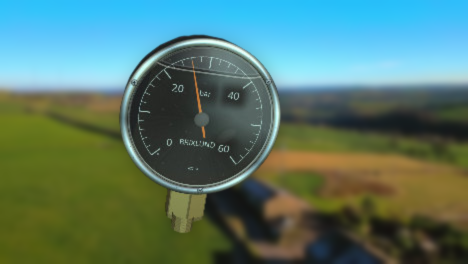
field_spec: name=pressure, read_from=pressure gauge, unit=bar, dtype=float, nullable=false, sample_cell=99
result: 26
